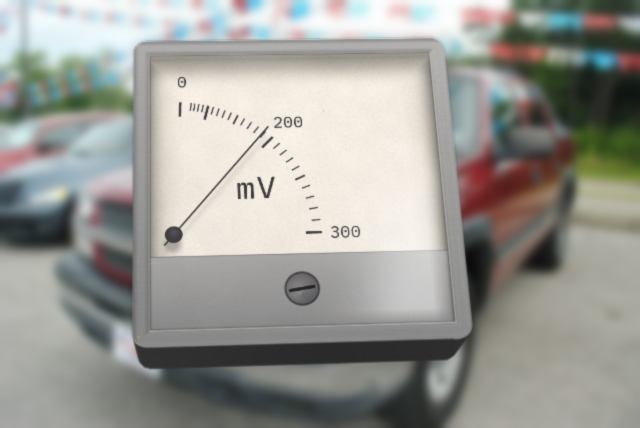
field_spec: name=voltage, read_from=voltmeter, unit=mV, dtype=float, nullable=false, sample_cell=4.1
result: 190
